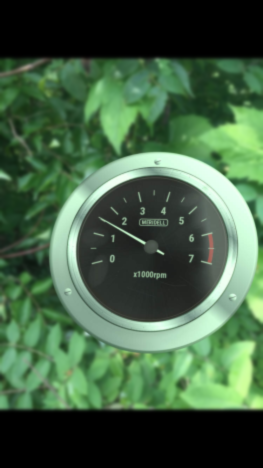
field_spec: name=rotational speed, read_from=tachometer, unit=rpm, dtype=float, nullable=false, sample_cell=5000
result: 1500
